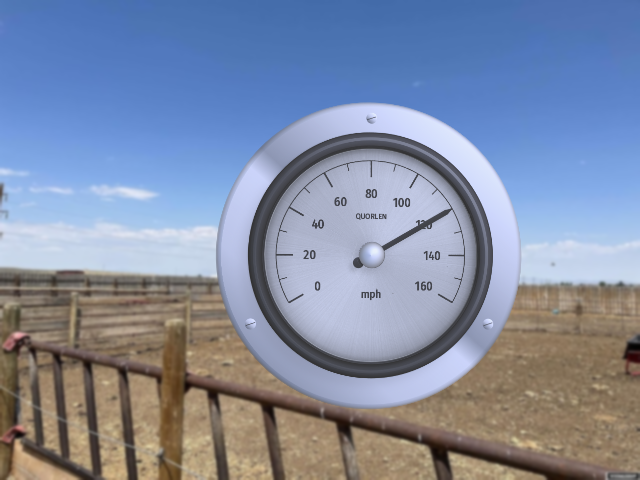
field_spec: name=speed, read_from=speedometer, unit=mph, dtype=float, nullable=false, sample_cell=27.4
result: 120
